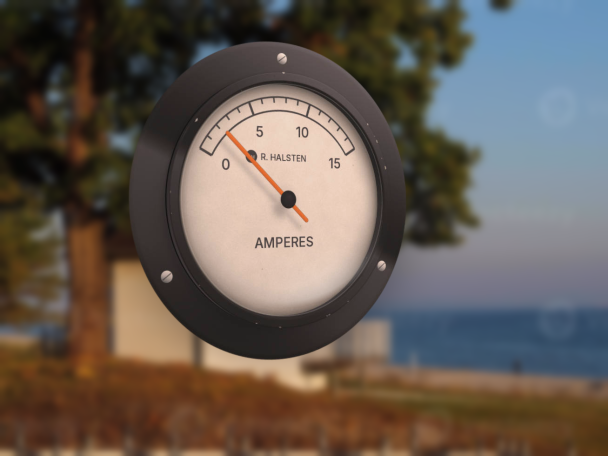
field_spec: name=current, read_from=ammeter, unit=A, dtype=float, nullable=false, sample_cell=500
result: 2
